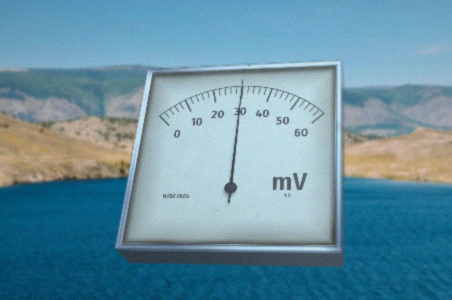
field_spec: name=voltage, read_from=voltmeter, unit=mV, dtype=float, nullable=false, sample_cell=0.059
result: 30
